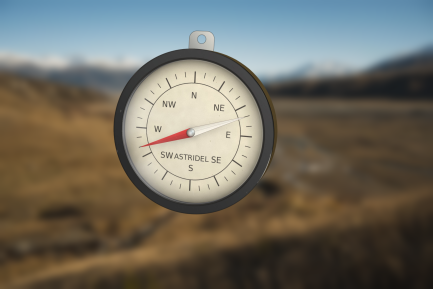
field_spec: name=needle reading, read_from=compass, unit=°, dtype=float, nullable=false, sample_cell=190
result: 250
